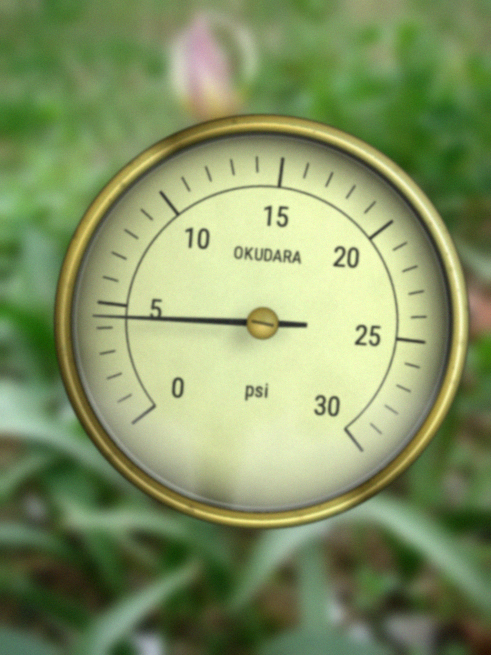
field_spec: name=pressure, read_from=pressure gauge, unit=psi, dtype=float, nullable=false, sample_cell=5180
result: 4.5
